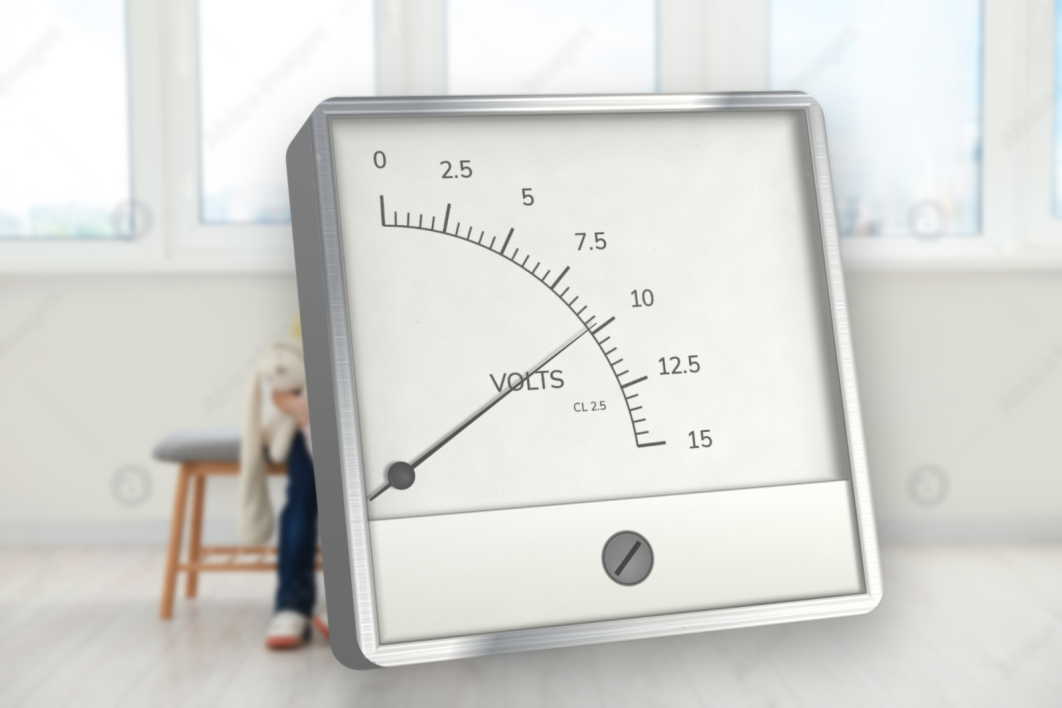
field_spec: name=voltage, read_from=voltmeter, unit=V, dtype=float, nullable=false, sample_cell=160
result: 9.75
